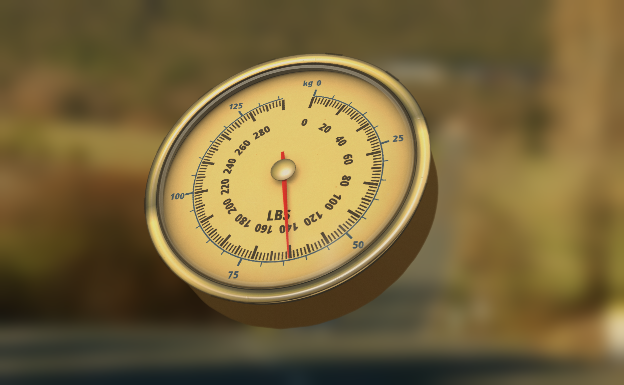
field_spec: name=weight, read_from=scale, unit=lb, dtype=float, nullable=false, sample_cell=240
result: 140
